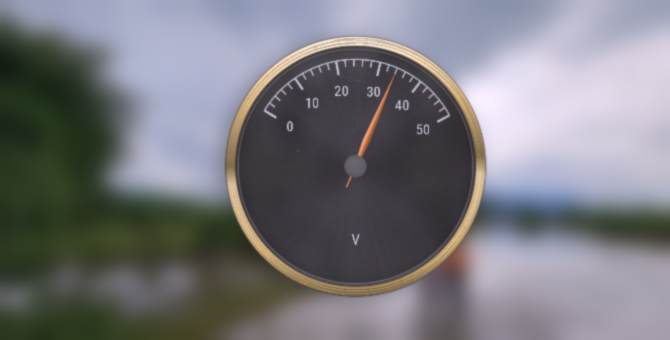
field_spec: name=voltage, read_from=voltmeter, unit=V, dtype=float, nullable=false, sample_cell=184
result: 34
